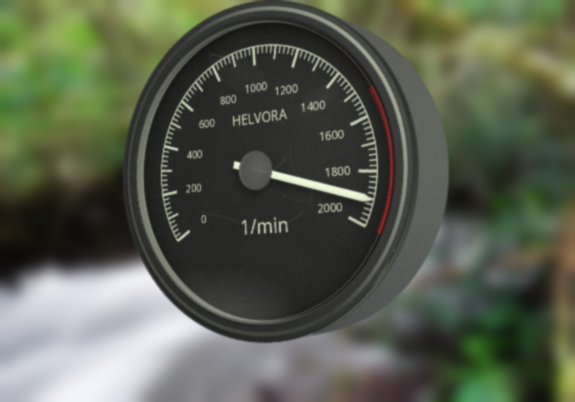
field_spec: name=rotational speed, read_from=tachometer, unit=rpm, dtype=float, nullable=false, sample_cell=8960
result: 1900
